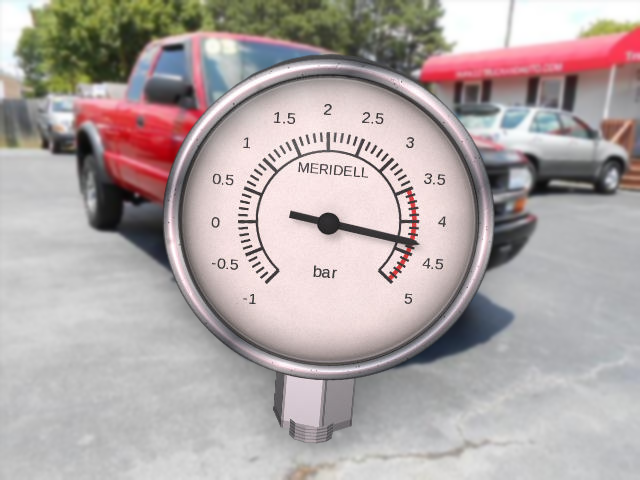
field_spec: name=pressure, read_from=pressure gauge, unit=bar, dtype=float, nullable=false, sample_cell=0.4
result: 4.3
